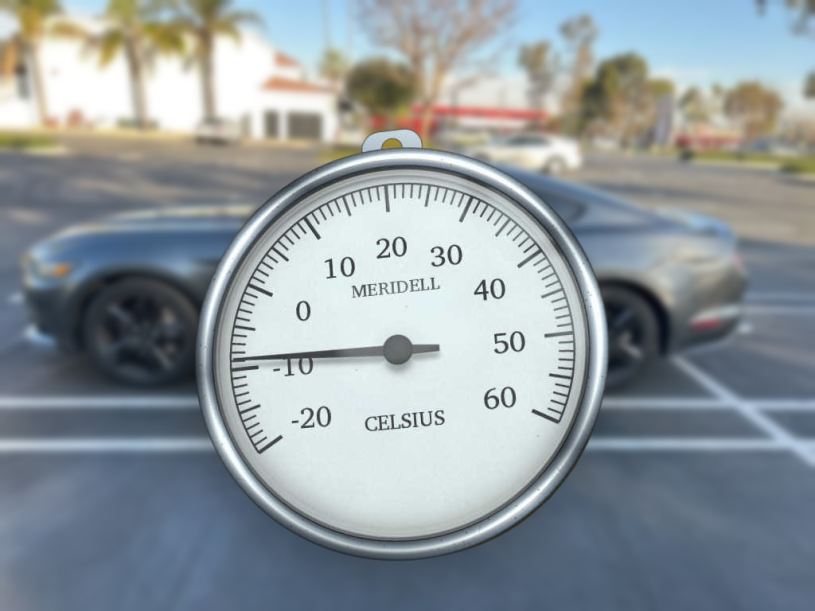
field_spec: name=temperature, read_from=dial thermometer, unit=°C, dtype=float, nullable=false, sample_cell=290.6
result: -9
